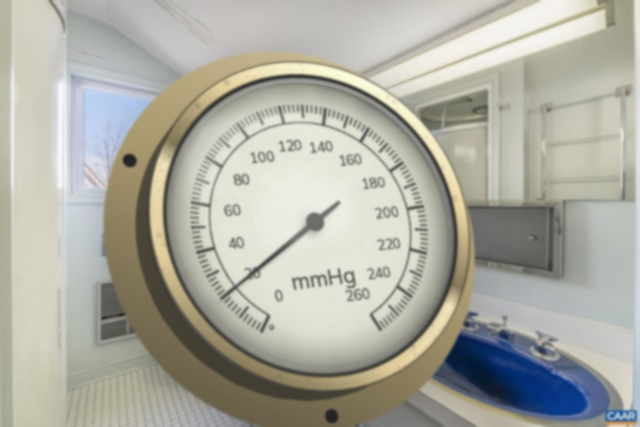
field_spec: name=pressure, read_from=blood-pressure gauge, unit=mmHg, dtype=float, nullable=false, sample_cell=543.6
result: 20
